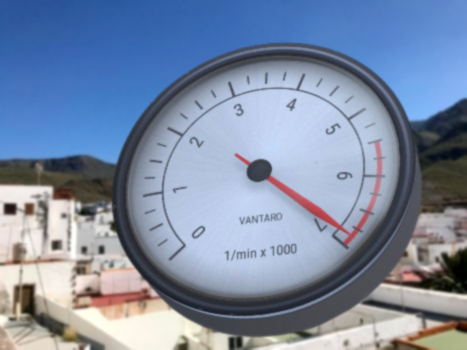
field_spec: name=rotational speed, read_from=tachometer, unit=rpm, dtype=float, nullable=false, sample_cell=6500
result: 6875
